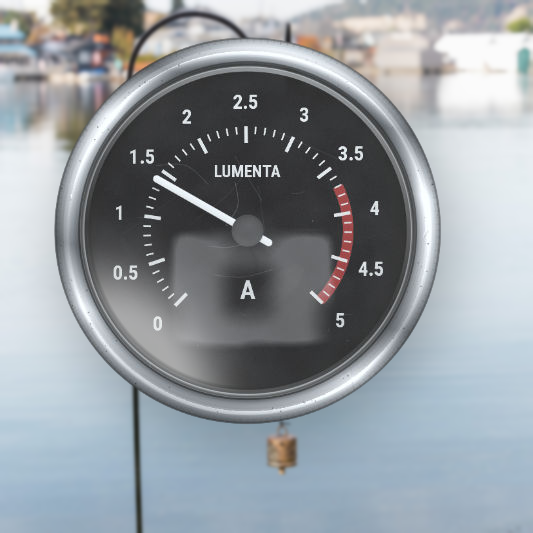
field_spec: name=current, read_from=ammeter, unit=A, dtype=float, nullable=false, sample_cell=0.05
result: 1.4
